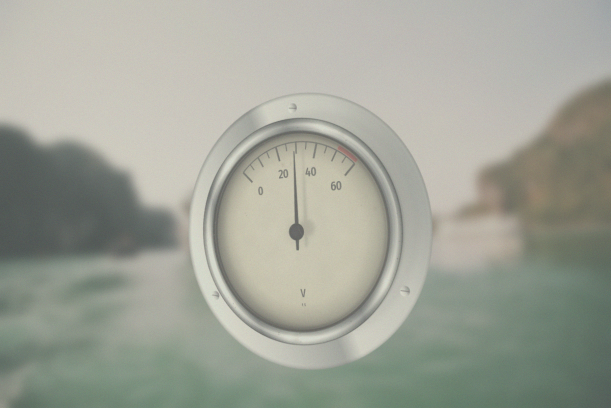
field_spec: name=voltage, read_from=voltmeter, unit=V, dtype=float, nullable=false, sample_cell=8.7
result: 30
